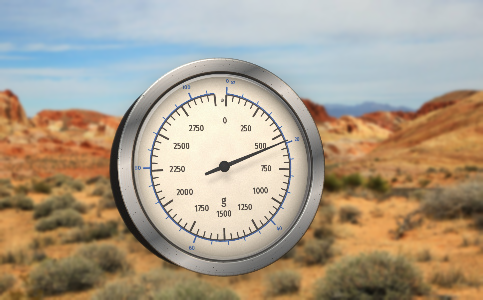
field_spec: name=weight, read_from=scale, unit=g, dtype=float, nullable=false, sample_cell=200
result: 550
